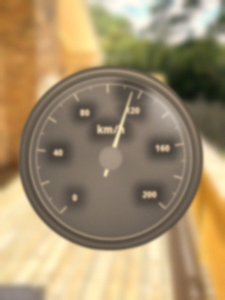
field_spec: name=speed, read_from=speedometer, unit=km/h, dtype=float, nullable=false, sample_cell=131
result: 115
